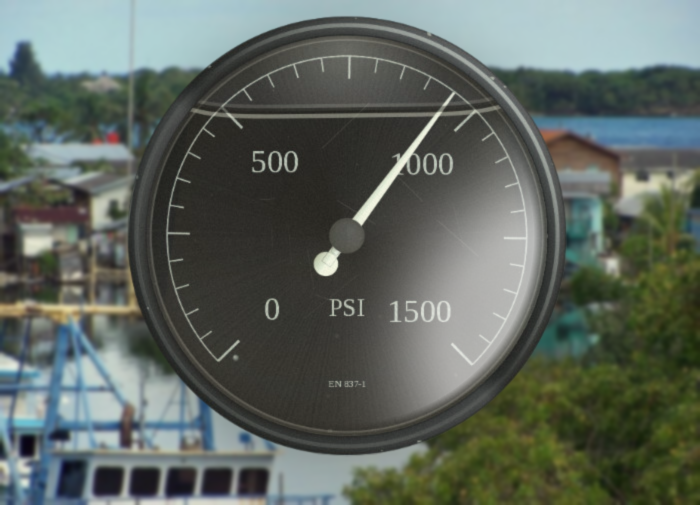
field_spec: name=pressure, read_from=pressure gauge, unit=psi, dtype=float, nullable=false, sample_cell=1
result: 950
